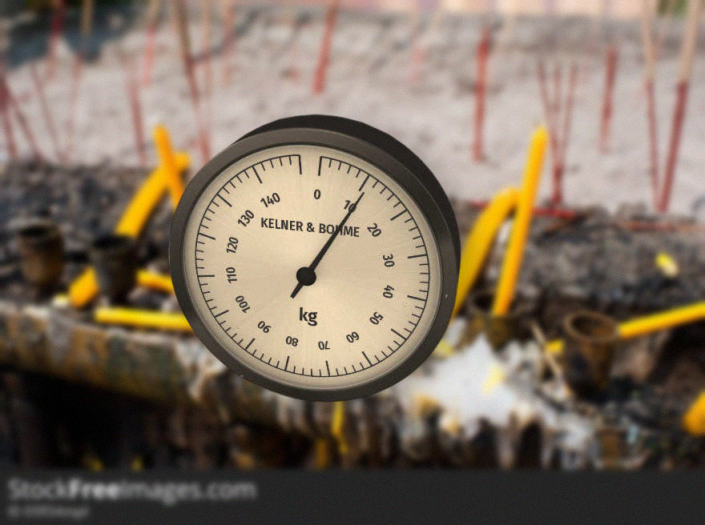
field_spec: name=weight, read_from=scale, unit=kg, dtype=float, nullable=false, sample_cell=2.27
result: 11
